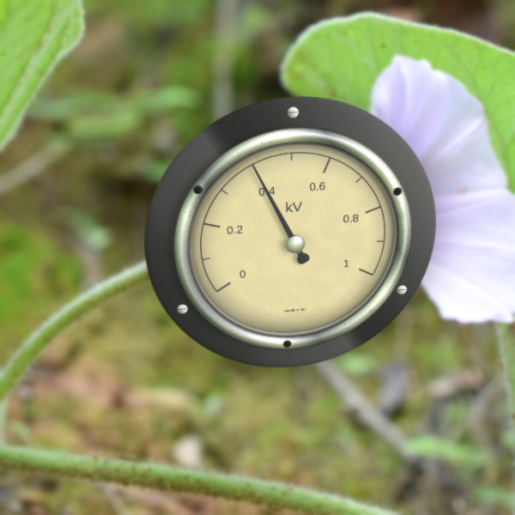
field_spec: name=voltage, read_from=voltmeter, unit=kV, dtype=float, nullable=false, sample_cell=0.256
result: 0.4
